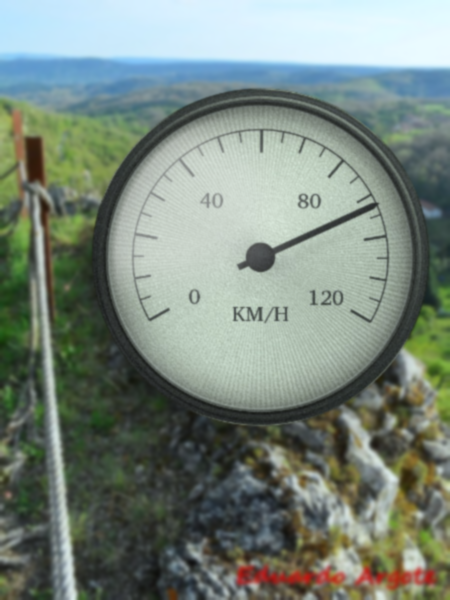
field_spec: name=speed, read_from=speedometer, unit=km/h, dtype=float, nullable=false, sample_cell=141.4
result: 92.5
